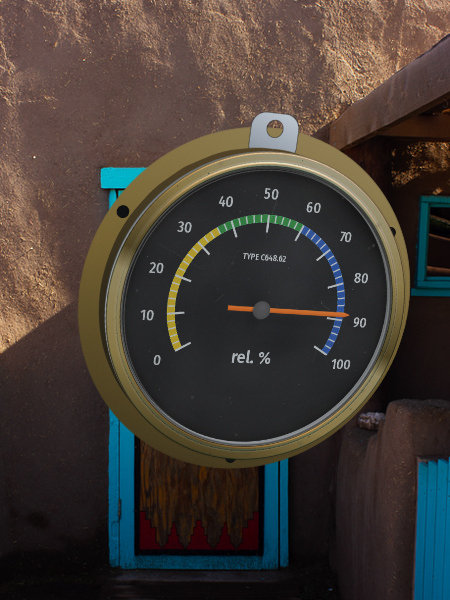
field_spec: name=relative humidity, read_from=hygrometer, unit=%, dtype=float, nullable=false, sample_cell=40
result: 88
